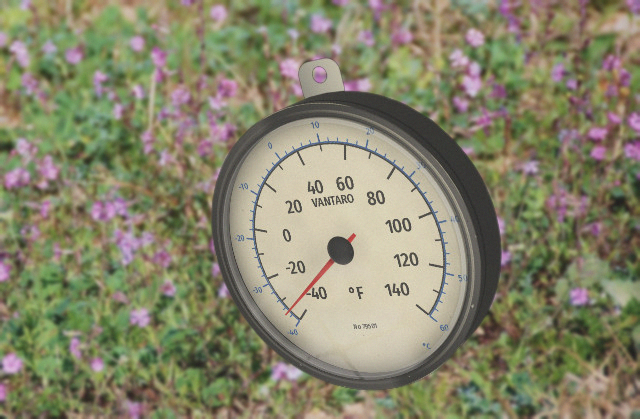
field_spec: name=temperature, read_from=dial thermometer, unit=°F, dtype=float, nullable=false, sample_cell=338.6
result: -35
